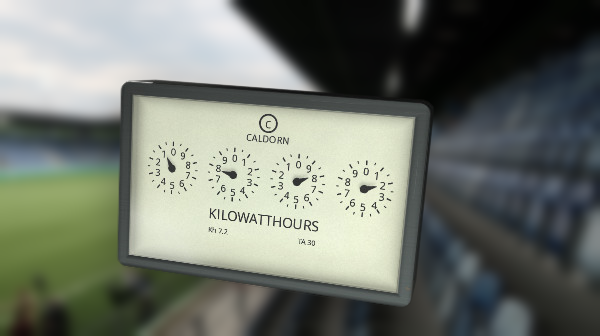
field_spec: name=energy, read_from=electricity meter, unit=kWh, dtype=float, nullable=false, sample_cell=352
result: 782
